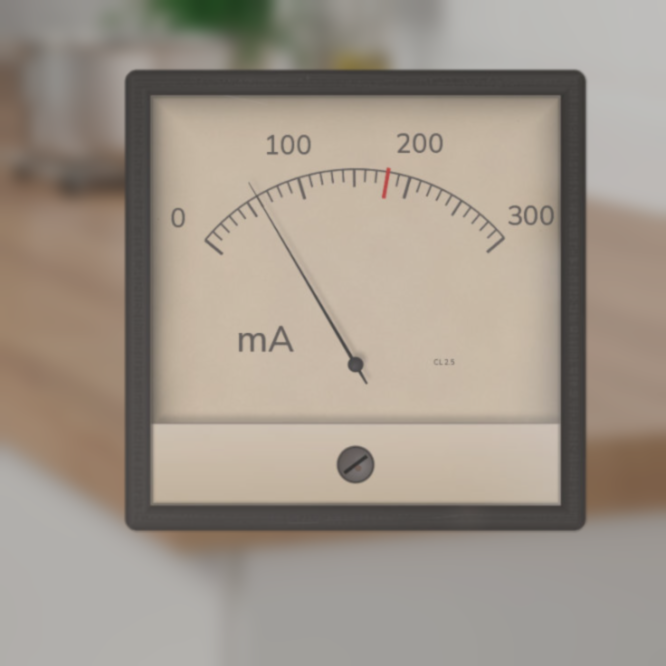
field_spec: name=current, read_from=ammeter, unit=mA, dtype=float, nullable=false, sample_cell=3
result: 60
